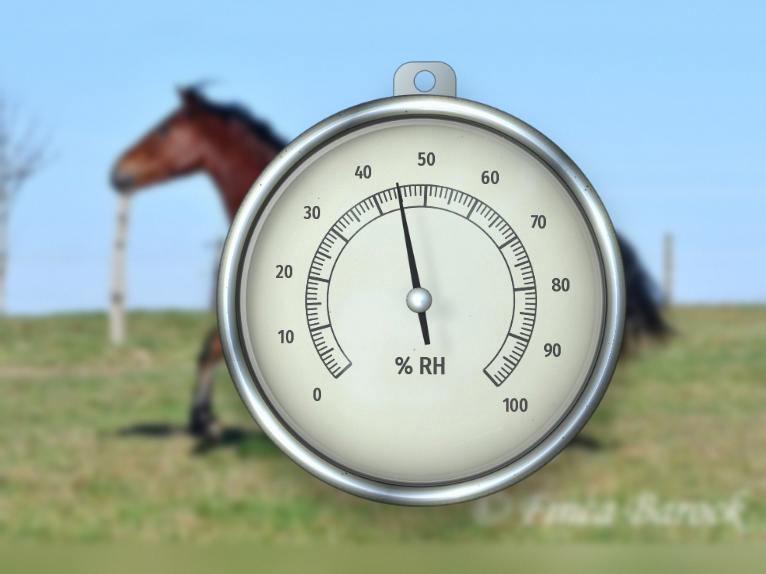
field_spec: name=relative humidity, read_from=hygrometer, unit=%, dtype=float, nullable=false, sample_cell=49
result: 45
